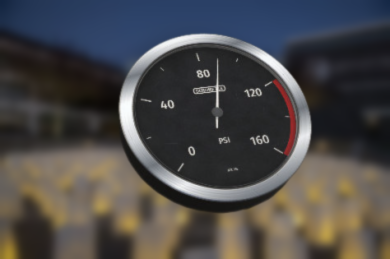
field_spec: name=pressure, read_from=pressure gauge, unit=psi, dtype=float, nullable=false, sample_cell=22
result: 90
